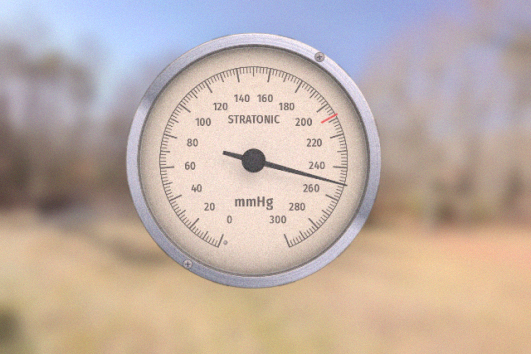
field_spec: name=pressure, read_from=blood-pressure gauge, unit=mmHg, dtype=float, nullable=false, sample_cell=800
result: 250
